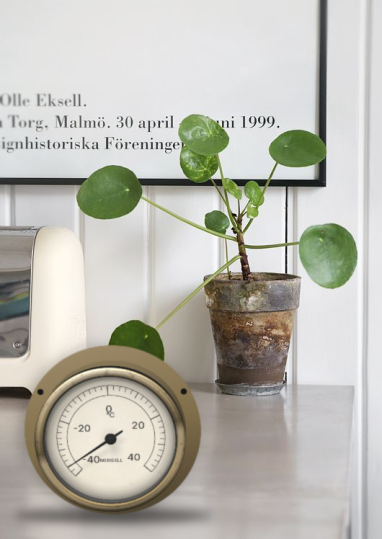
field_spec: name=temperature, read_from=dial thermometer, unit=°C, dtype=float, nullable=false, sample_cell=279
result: -36
